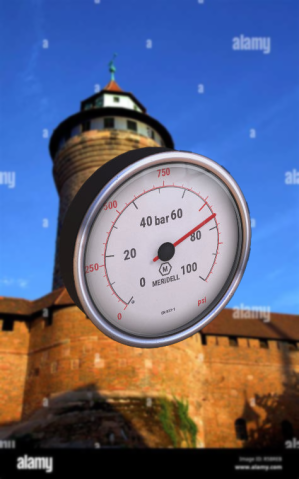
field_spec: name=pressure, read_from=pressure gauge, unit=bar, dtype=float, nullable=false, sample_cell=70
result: 75
